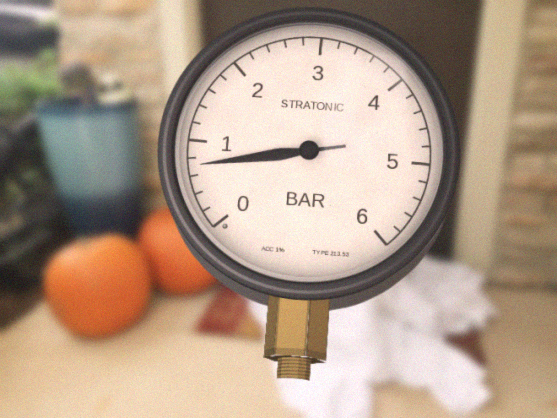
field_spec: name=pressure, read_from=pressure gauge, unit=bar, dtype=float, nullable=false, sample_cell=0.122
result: 0.7
